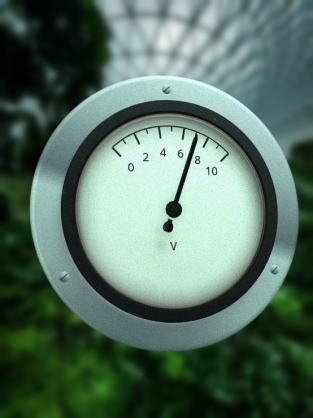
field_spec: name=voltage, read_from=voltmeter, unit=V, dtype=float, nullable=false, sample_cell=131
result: 7
